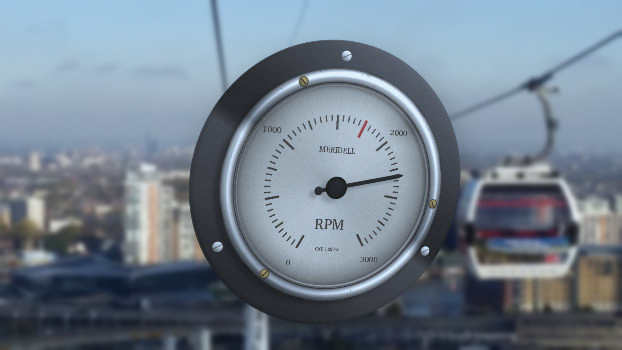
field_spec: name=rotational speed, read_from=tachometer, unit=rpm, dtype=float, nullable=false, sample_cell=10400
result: 2300
